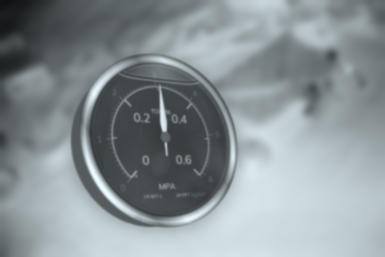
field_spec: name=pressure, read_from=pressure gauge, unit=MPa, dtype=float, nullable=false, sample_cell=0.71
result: 0.3
